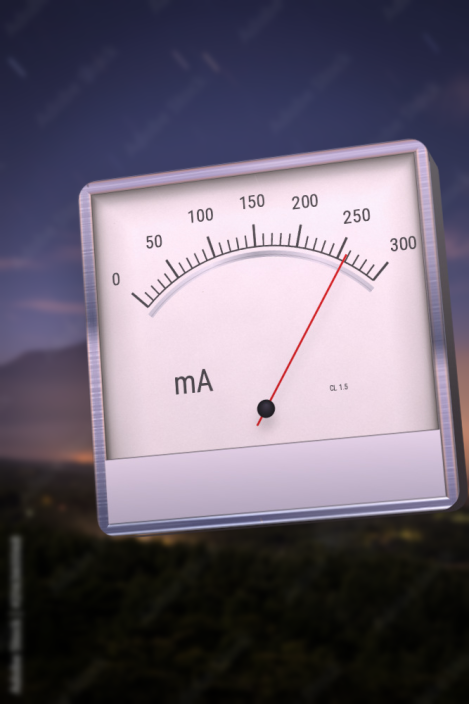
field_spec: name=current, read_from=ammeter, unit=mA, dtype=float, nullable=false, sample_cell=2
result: 260
